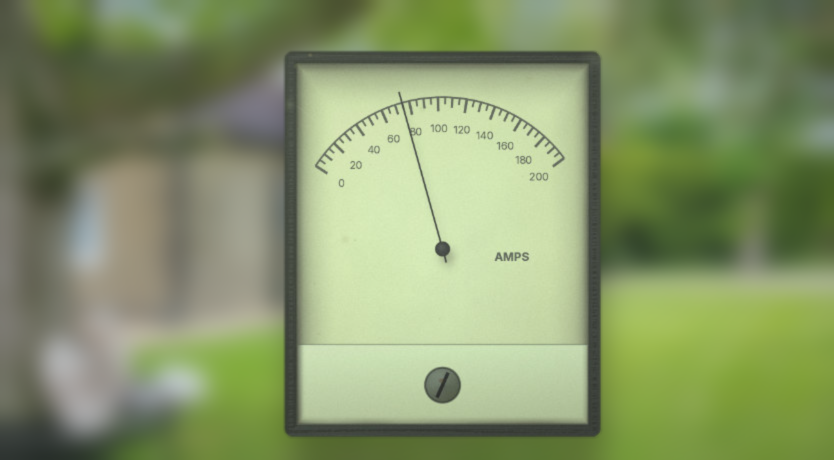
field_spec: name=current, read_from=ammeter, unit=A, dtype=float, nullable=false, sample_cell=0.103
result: 75
